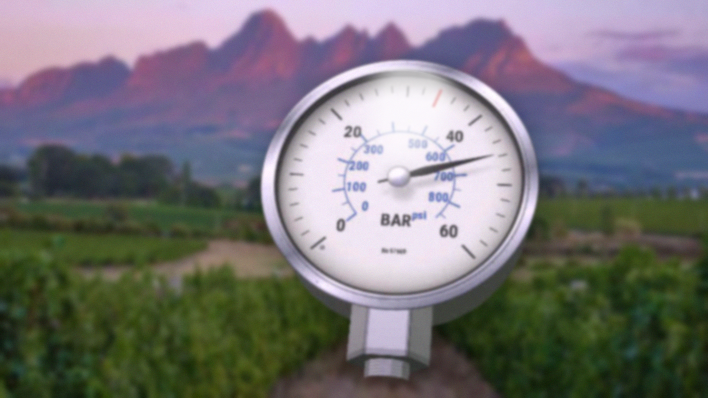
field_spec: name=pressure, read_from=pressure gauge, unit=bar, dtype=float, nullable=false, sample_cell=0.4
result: 46
